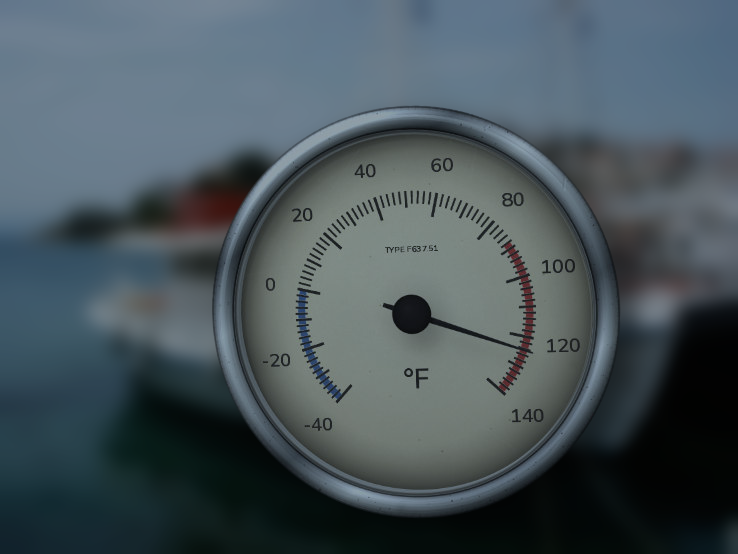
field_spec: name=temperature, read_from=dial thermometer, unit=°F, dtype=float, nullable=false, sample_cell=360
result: 124
